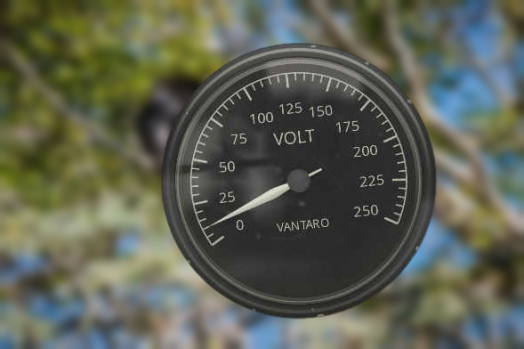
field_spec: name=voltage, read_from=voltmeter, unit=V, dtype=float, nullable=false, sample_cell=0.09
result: 10
